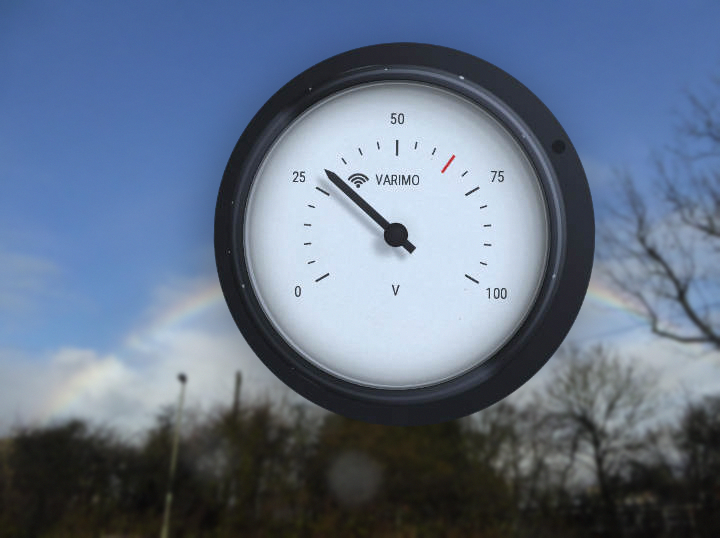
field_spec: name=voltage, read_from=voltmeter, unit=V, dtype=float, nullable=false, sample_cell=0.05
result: 30
